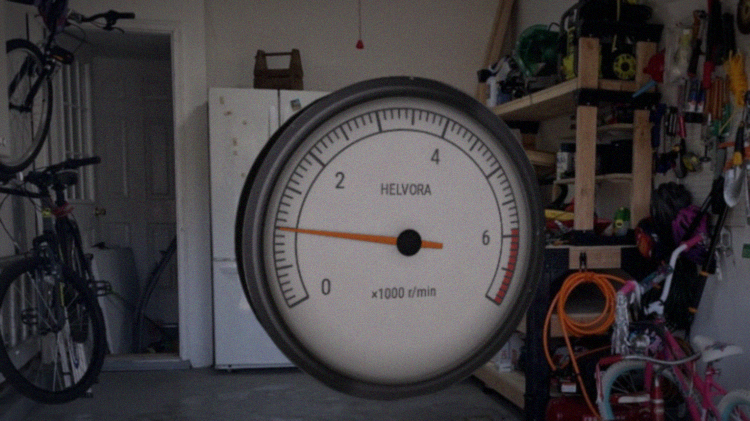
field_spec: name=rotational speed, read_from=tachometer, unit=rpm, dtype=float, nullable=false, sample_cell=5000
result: 1000
